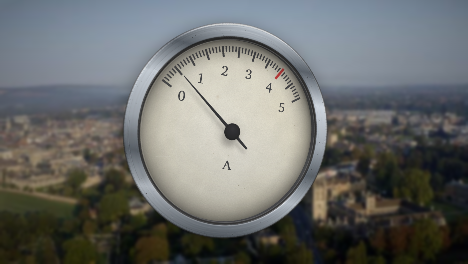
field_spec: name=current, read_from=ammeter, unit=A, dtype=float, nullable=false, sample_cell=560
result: 0.5
